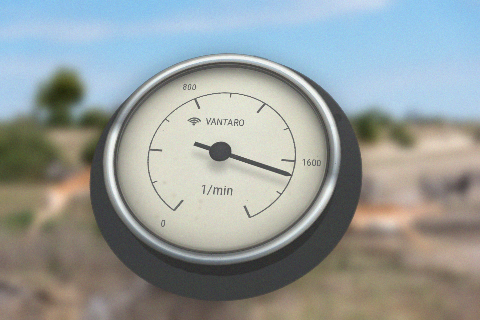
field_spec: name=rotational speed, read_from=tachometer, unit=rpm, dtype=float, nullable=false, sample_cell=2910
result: 1700
